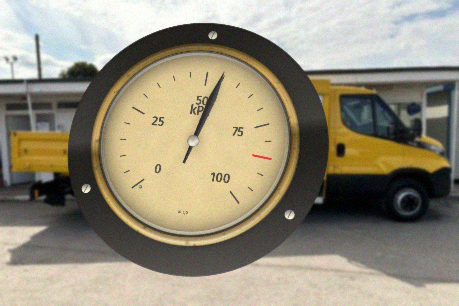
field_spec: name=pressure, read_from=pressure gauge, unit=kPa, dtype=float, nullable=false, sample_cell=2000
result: 55
